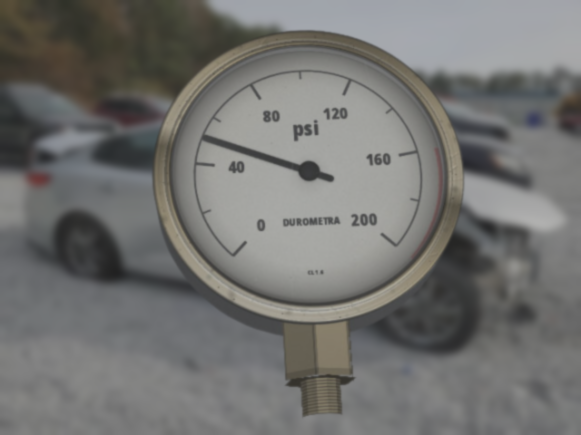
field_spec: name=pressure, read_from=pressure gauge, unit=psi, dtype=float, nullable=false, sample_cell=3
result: 50
